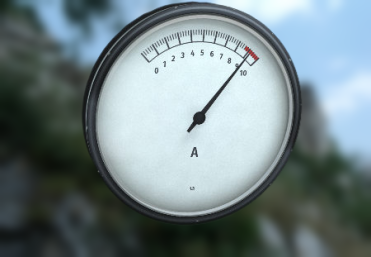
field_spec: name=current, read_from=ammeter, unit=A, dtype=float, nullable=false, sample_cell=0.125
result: 9
